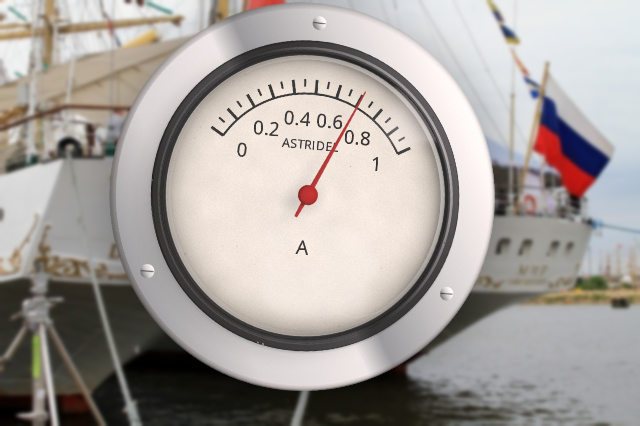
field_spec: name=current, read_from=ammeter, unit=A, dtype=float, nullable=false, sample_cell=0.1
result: 0.7
